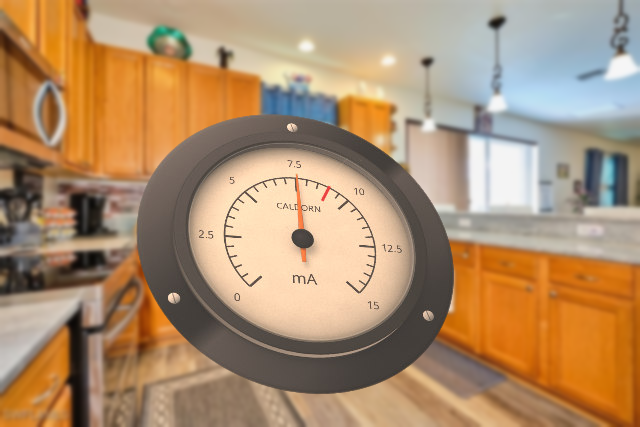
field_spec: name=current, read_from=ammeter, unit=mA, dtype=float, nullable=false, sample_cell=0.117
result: 7.5
